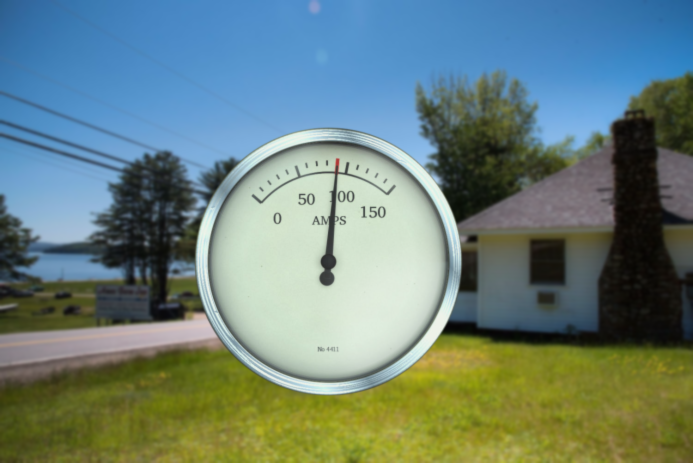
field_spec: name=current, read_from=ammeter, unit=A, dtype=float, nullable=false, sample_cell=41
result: 90
